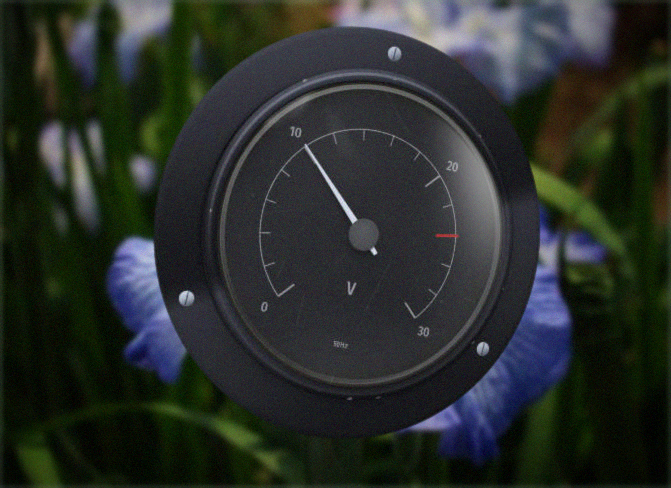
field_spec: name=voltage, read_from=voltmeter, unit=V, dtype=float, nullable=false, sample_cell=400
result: 10
